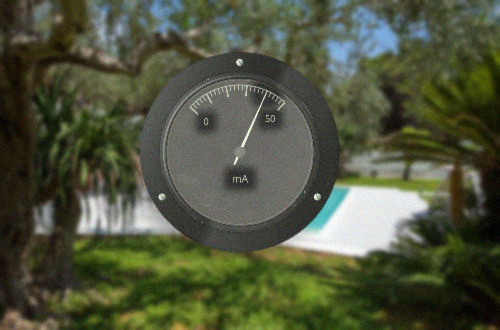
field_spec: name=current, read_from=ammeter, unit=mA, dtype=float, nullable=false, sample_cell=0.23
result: 40
